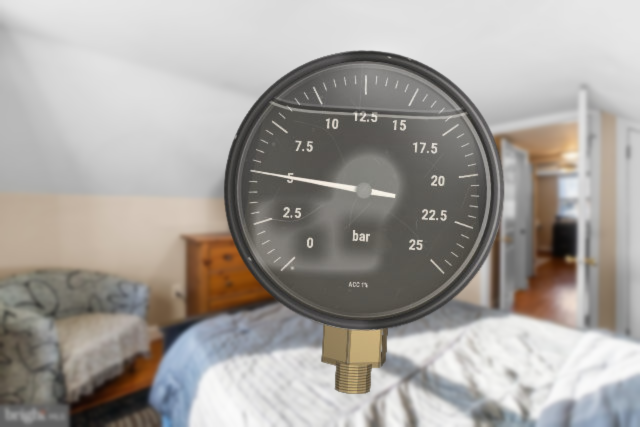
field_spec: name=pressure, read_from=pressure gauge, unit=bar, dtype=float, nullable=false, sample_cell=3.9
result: 5
